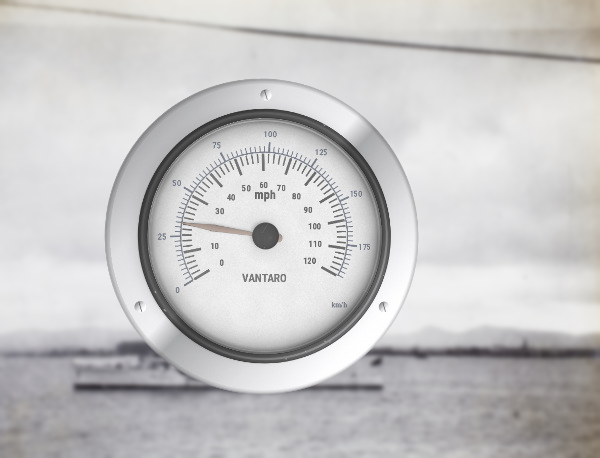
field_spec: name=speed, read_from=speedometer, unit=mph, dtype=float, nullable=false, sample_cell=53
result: 20
